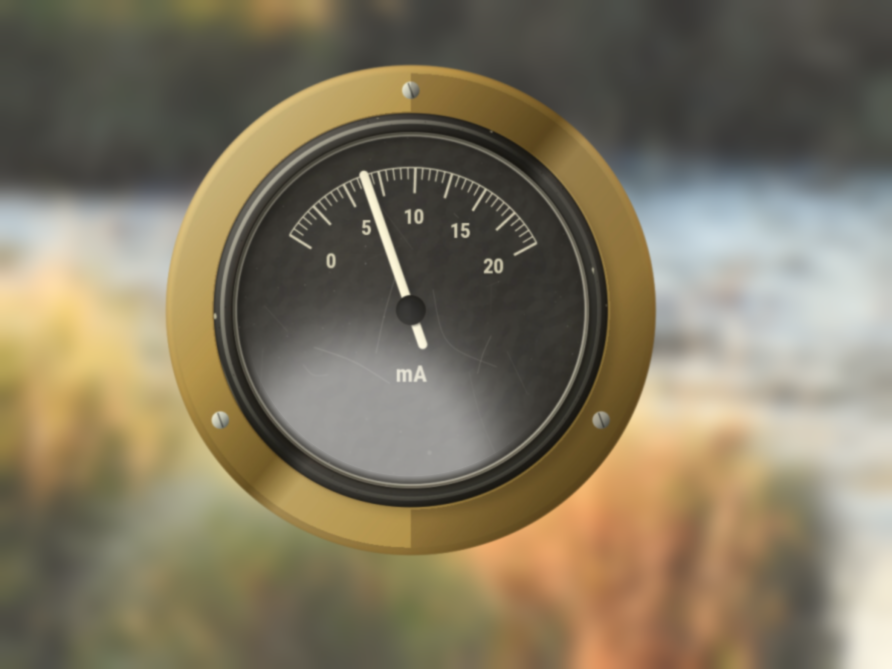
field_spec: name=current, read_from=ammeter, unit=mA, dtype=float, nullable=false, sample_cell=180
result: 6.5
